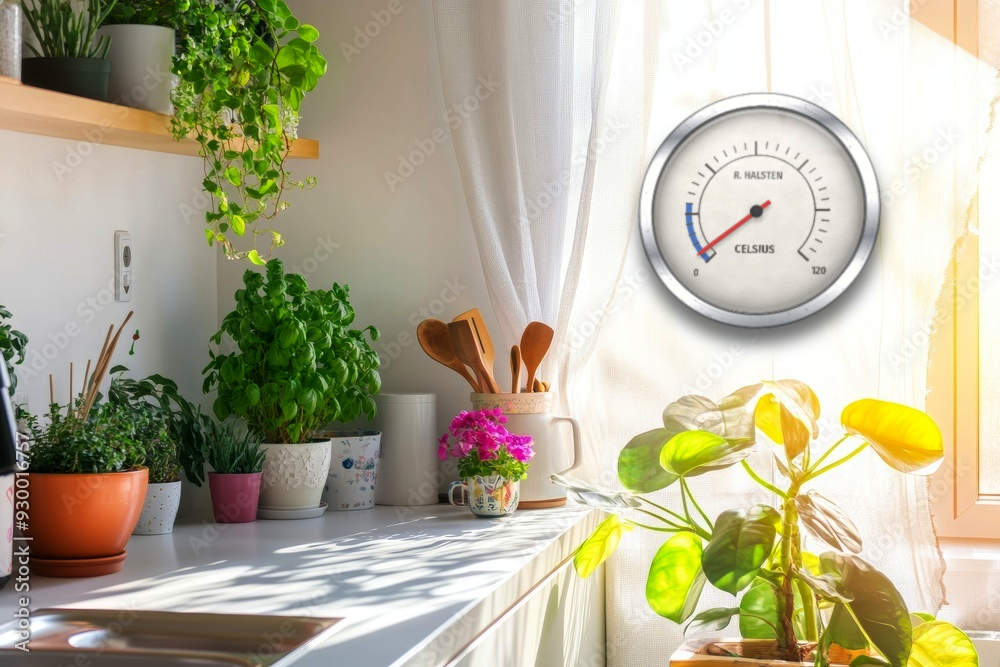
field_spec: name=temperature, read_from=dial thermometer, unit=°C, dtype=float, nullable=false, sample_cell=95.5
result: 4
